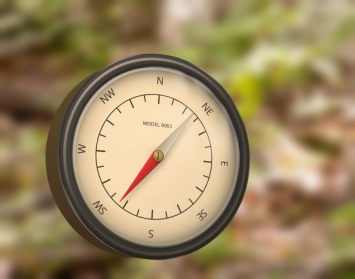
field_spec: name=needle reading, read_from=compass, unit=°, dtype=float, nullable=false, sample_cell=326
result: 217.5
